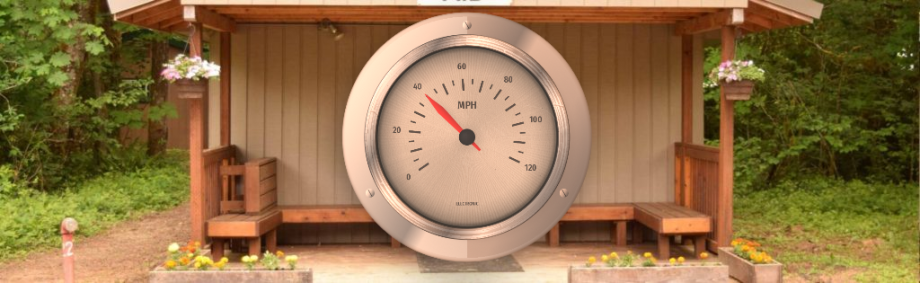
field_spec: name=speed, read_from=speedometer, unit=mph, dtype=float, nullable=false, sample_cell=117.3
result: 40
